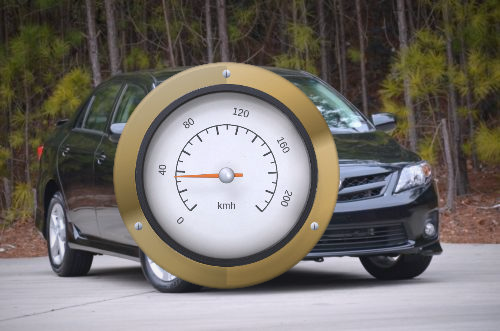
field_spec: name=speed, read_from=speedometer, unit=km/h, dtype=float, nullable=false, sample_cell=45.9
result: 35
